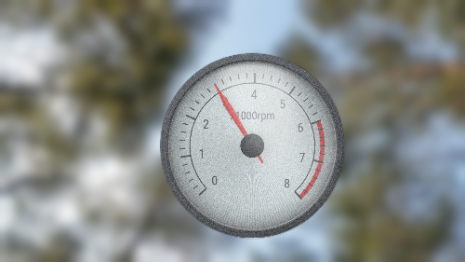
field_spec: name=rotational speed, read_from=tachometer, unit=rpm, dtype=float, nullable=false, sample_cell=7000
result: 3000
